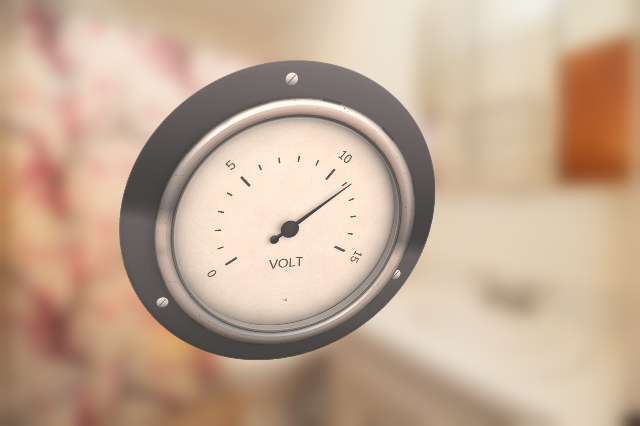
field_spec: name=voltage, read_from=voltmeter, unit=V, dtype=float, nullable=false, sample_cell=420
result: 11
